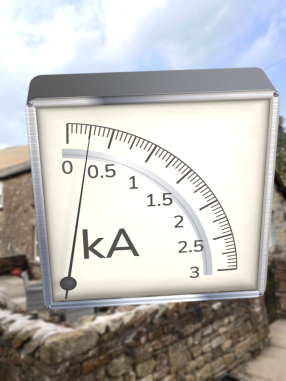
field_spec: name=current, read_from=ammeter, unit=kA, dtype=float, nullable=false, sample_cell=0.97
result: 0.25
